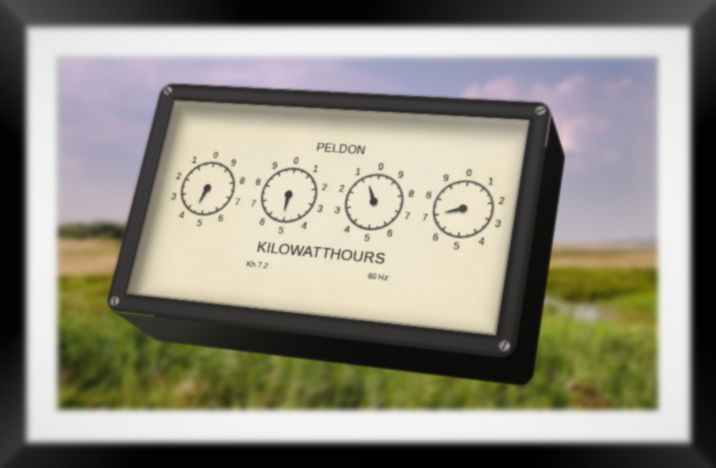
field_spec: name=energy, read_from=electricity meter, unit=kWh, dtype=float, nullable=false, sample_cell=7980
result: 4507
